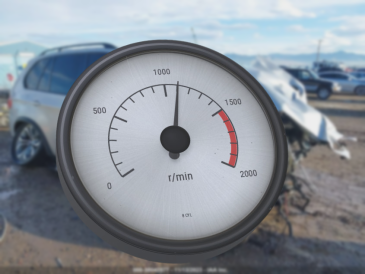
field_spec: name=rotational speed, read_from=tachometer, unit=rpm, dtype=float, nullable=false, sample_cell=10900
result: 1100
